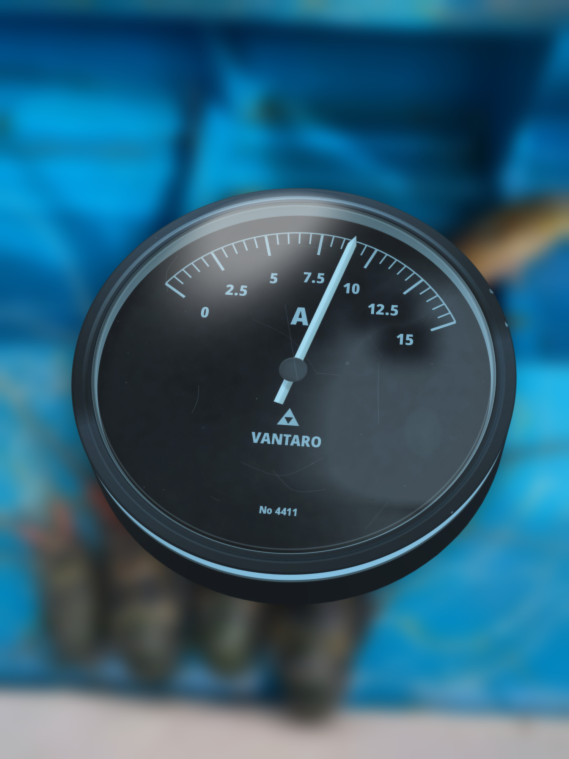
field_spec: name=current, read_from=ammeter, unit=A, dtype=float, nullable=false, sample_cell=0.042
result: 9
